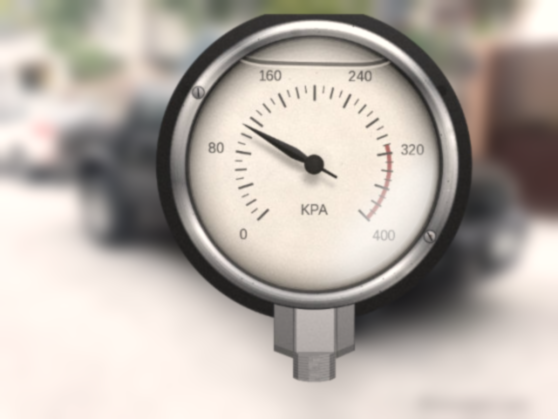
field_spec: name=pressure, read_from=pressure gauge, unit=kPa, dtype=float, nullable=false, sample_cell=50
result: 110
